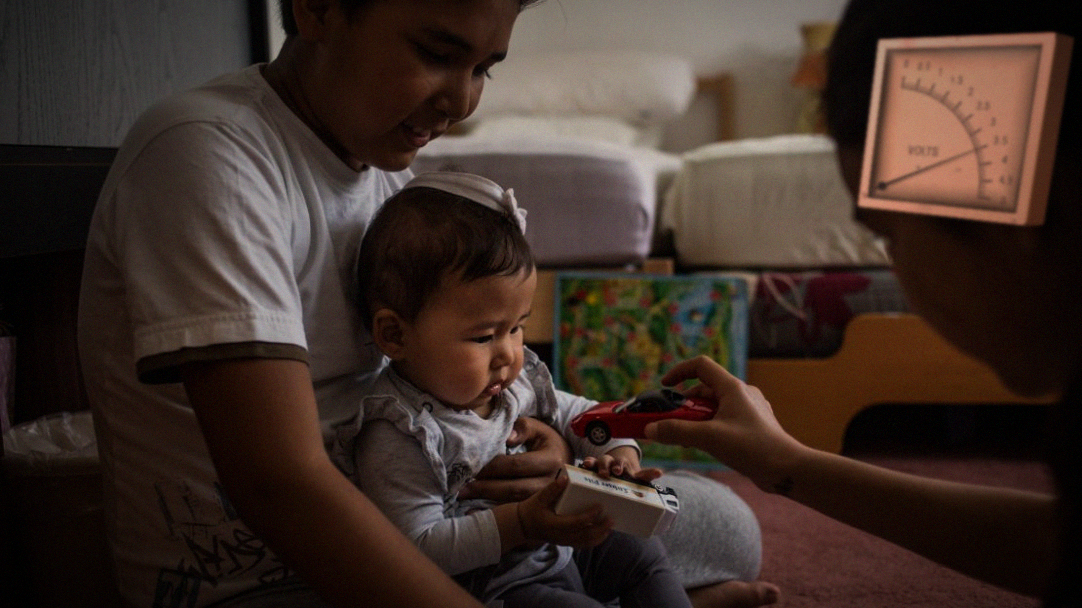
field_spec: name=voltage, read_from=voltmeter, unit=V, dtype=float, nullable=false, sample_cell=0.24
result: 3.5
